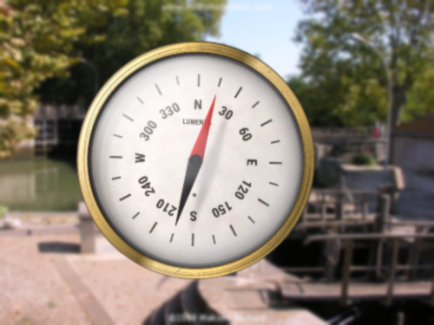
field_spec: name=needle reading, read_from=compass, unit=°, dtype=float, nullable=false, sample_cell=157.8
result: 15
